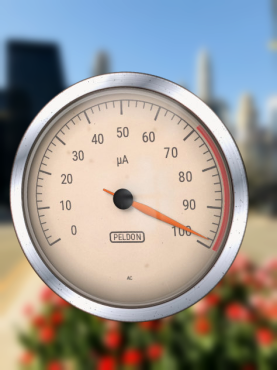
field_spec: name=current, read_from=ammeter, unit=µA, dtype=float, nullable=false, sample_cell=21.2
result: 98
